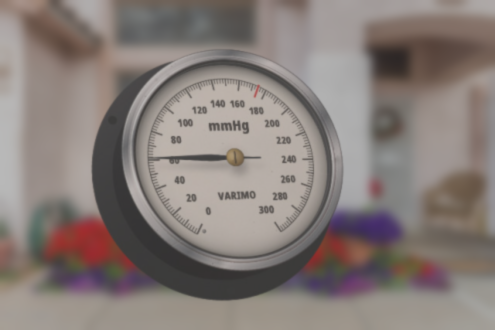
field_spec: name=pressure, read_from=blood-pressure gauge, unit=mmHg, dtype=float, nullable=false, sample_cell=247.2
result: 60
